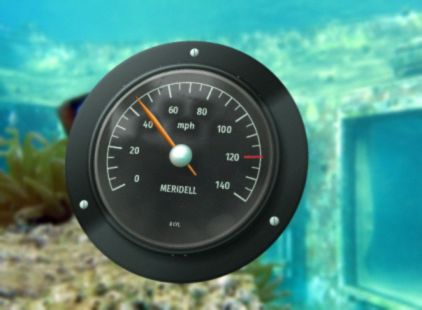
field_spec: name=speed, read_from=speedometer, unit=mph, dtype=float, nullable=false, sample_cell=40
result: 45
